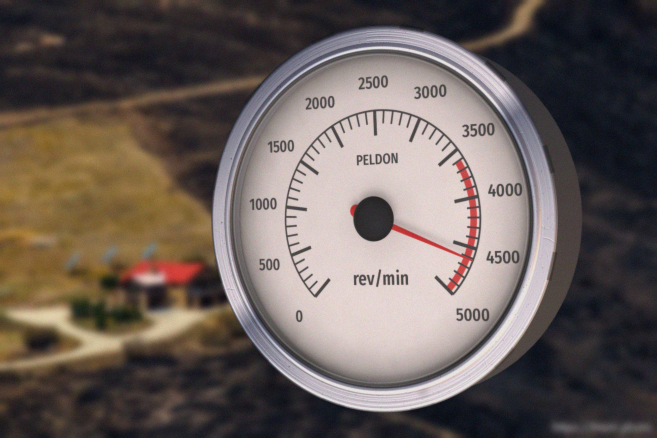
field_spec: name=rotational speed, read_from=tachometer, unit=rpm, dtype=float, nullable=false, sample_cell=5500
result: 4600
